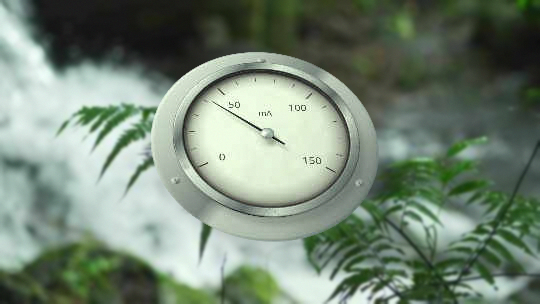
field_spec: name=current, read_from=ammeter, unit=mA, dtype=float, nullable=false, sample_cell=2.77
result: 40
